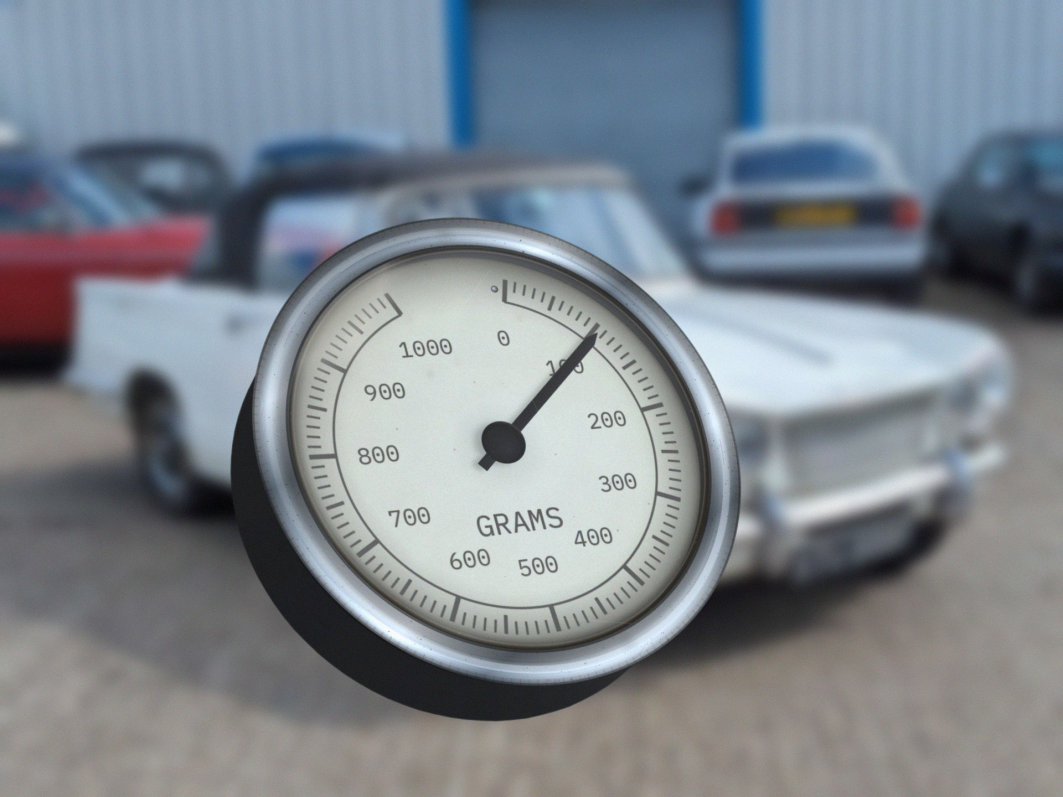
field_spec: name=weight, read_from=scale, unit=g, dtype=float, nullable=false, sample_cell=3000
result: 105
